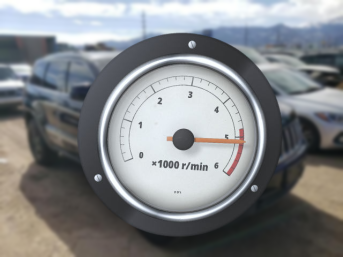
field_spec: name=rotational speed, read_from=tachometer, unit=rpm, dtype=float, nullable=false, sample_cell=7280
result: 5100
